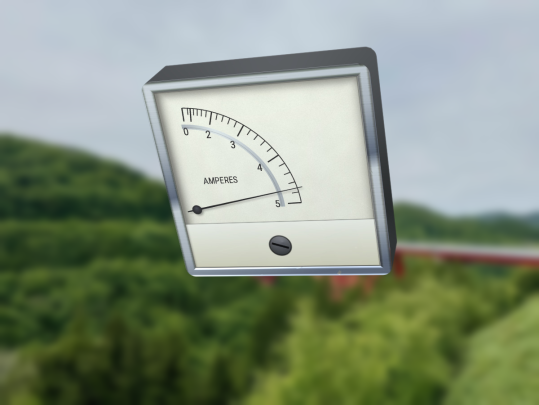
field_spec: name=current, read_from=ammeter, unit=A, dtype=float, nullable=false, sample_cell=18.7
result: 4.7
